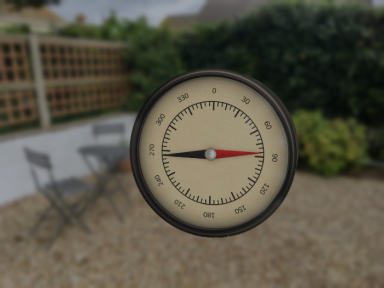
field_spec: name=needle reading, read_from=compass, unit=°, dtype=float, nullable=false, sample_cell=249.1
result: 85
